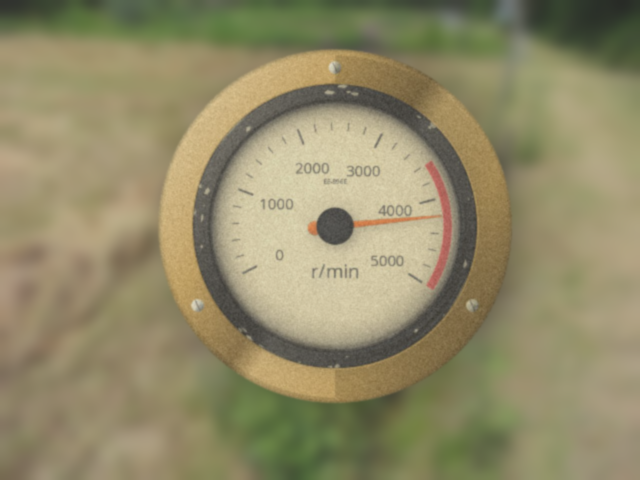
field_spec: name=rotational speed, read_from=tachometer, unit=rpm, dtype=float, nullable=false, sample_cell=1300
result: 4200
